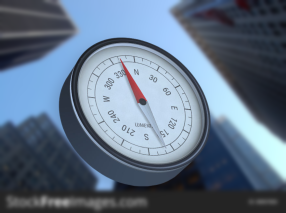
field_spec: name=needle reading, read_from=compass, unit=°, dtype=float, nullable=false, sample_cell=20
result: 340
